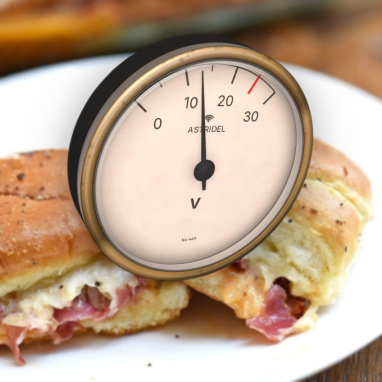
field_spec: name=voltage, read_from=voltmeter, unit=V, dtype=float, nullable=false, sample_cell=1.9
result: 12.5
